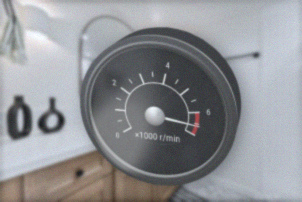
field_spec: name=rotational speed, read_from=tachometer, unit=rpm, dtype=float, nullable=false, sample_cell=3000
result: 6500
